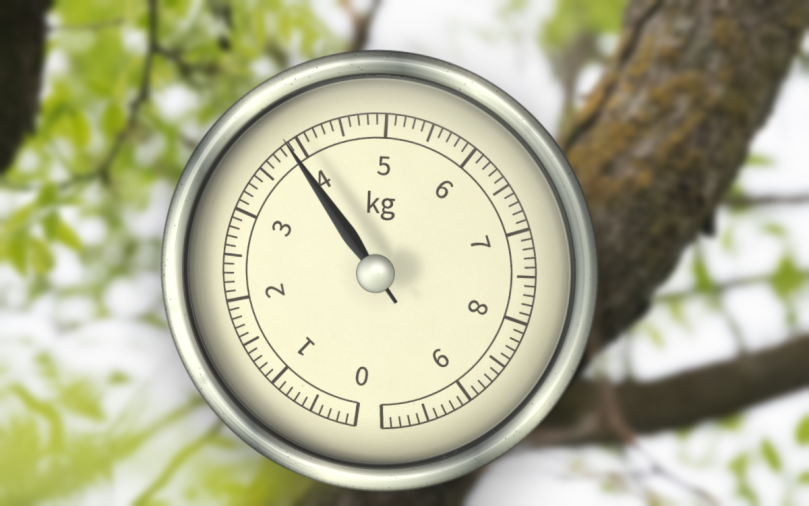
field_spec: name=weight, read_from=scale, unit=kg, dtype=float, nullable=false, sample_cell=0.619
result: 3.9
